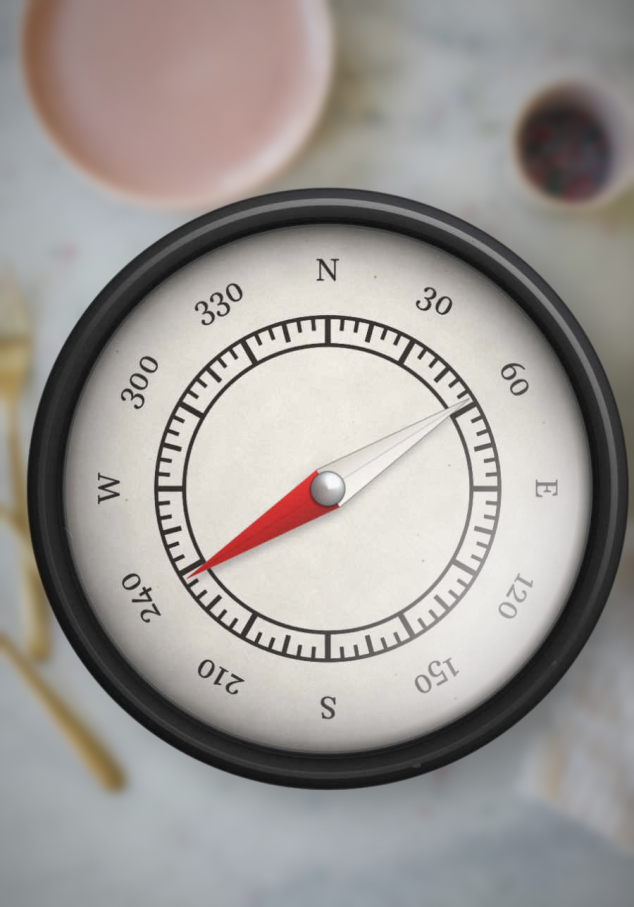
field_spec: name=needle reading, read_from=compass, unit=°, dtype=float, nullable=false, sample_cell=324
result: 237.5
